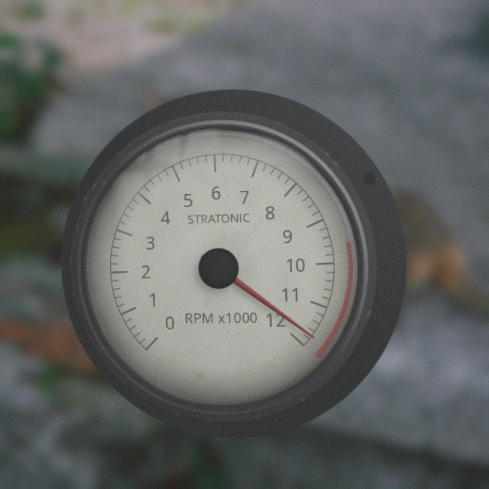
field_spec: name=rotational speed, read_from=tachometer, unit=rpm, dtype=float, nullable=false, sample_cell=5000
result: 11700
